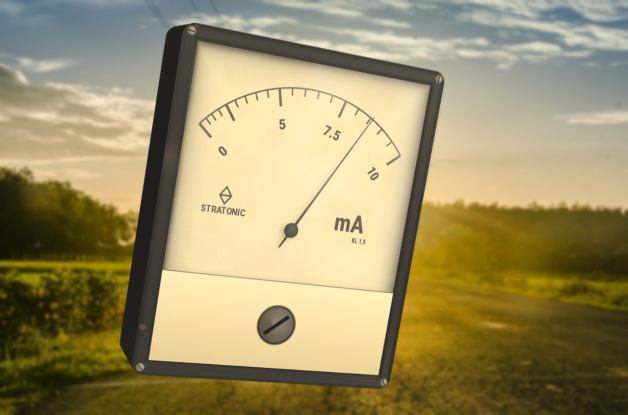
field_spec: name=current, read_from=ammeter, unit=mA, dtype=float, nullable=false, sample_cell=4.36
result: 8.5
